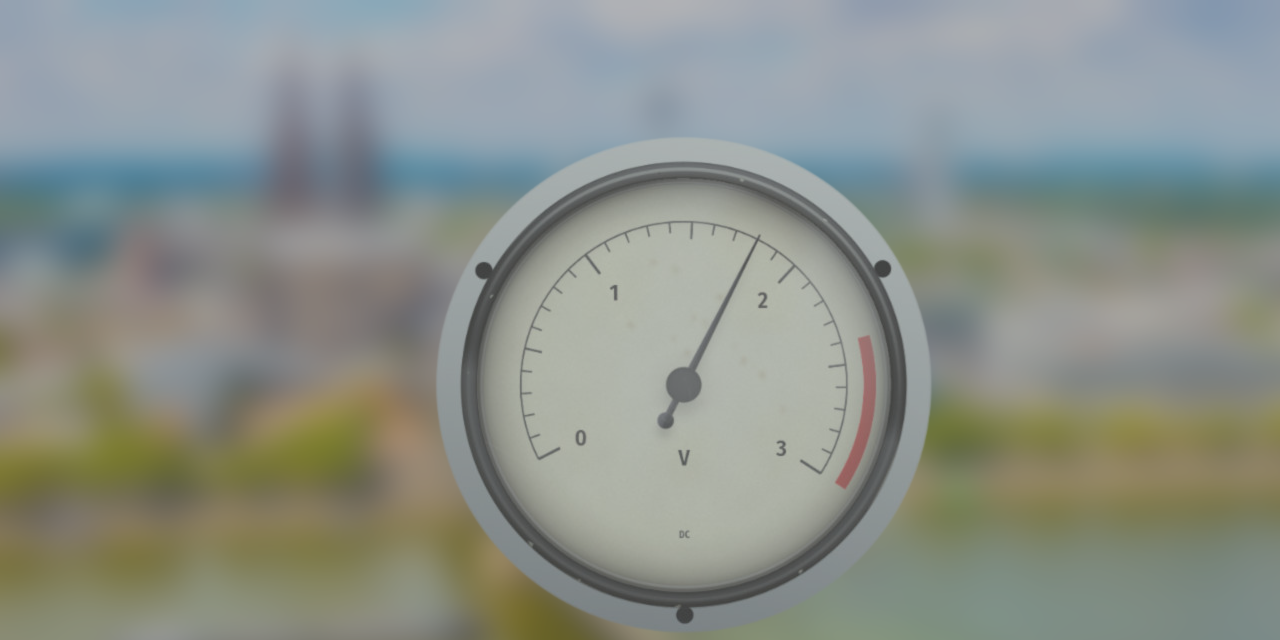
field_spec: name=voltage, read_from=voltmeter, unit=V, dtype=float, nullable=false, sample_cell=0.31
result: 1.8
